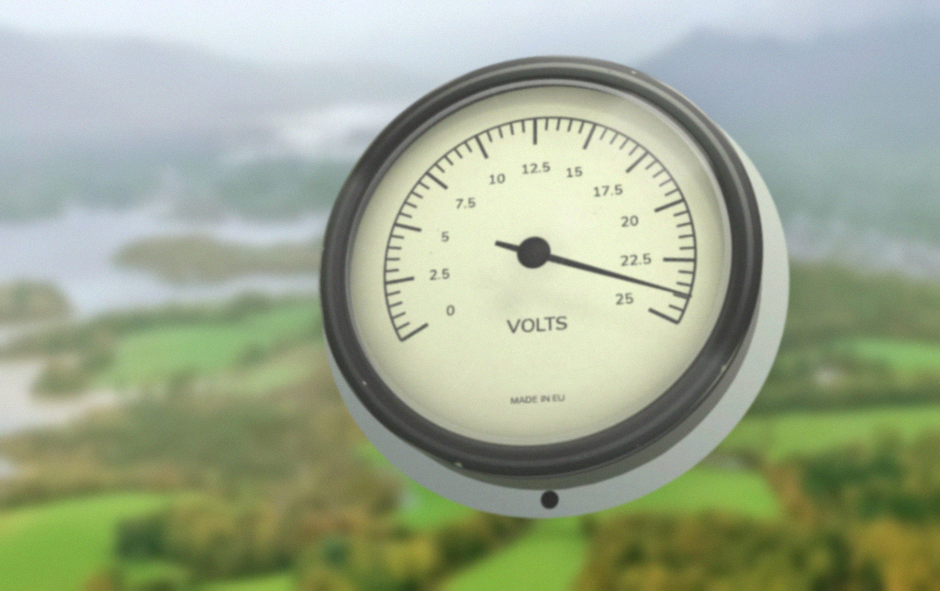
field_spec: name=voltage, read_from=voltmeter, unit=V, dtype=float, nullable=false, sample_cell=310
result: 24
